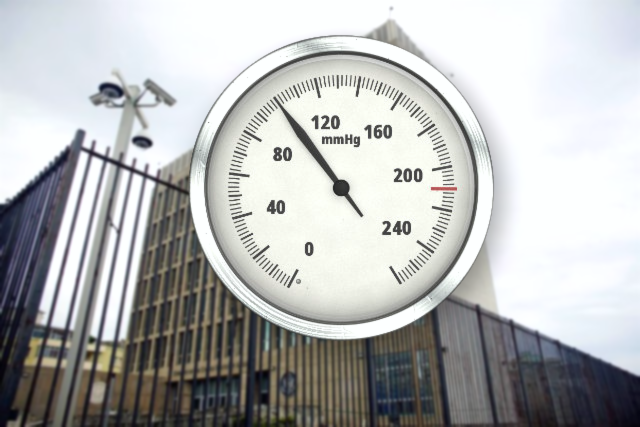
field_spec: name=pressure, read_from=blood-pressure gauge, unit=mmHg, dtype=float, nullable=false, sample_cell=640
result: 100
